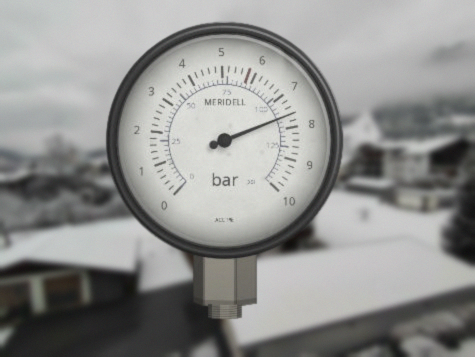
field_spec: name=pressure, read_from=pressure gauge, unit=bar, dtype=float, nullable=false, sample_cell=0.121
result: 7.6
